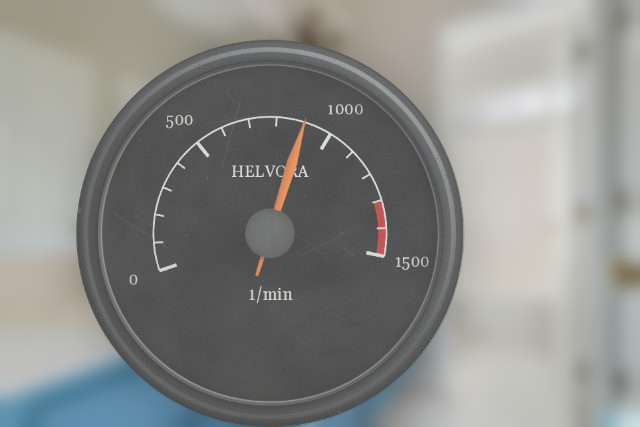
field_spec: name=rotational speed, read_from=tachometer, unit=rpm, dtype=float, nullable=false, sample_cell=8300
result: 900
